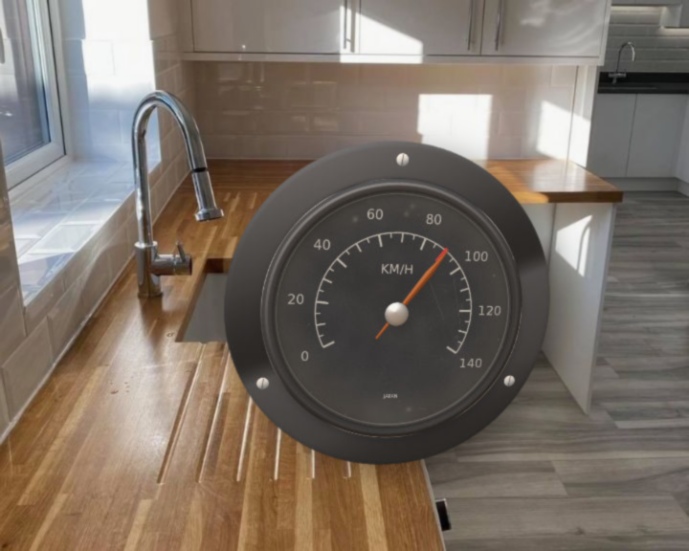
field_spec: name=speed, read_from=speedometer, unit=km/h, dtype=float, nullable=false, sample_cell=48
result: 90
